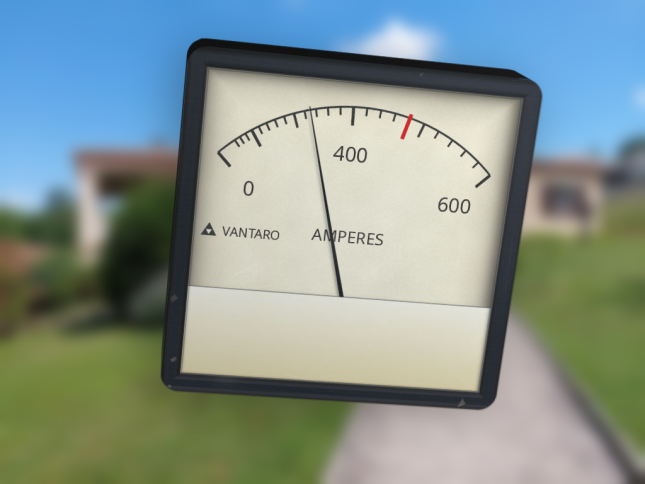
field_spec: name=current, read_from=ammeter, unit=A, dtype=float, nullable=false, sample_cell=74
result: 330
